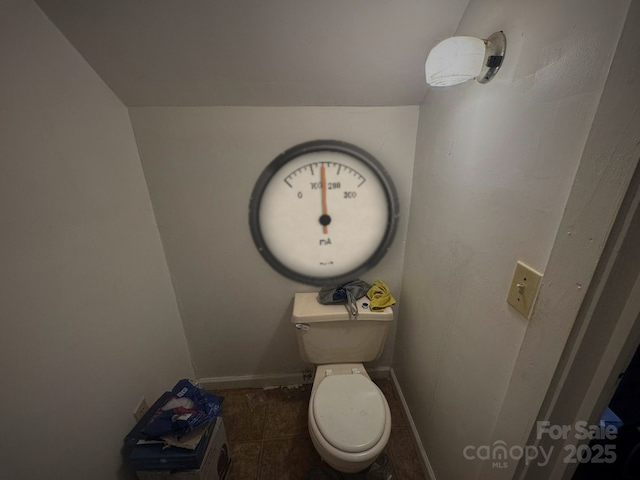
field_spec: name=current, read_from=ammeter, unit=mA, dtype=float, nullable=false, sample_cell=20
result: 140
